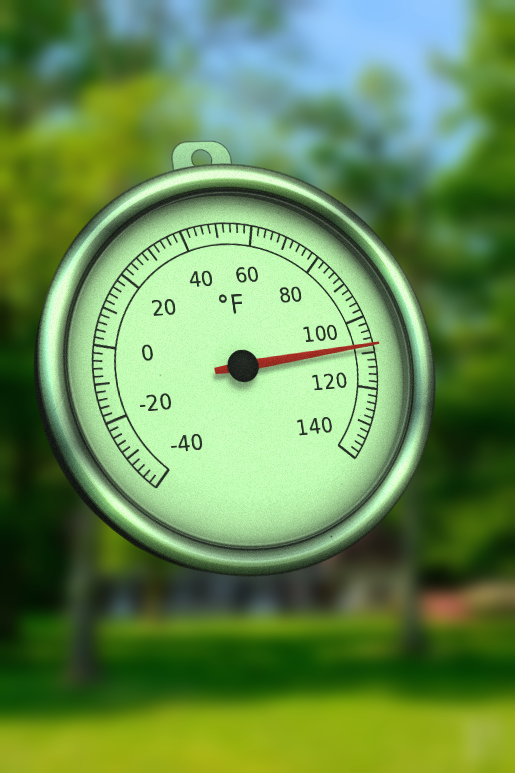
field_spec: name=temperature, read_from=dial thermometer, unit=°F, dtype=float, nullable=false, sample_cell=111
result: 108
